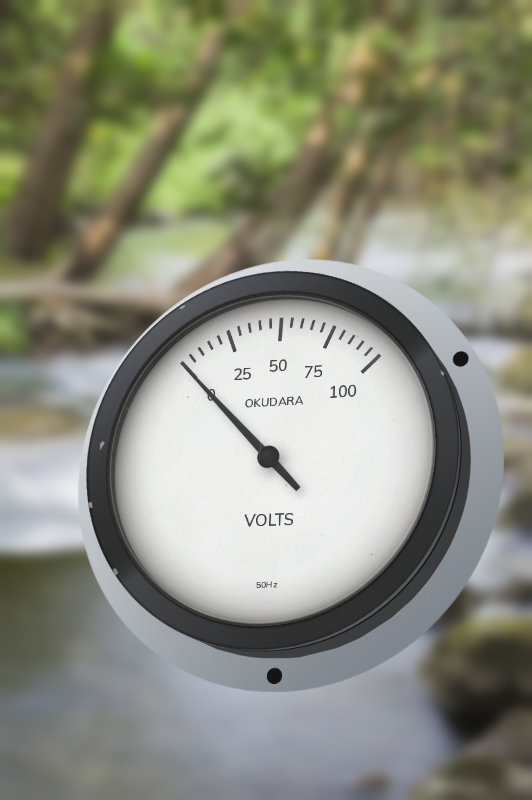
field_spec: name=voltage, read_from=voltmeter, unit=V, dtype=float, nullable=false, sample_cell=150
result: 0
